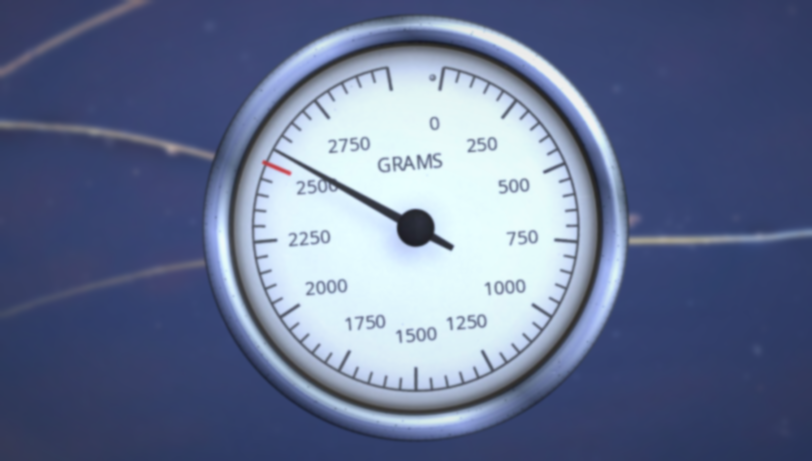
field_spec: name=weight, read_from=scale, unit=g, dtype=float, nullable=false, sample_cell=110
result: 2550
